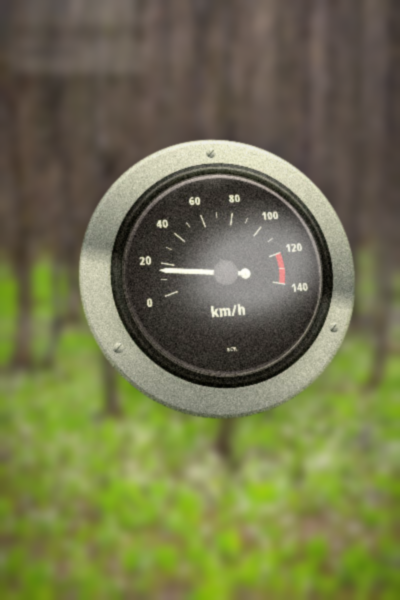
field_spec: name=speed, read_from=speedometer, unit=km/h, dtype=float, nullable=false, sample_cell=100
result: 15
